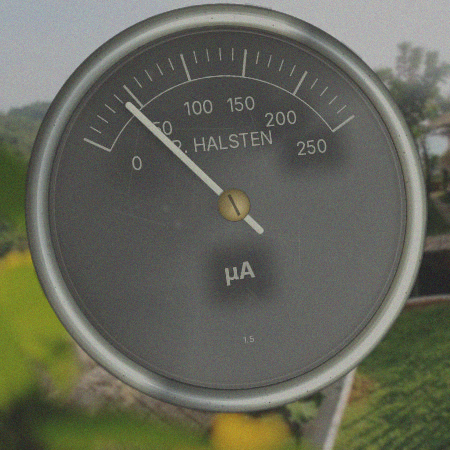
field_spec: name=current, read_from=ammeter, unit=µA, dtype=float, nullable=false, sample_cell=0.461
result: 40
